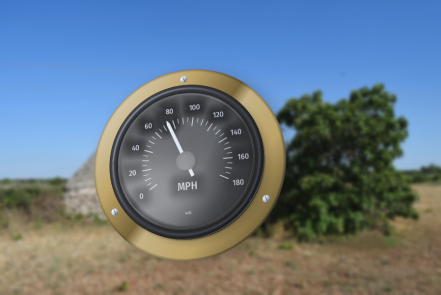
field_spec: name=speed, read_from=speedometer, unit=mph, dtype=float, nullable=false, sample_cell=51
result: 75
